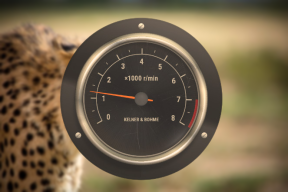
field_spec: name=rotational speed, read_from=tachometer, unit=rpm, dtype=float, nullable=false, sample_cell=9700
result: 1250
